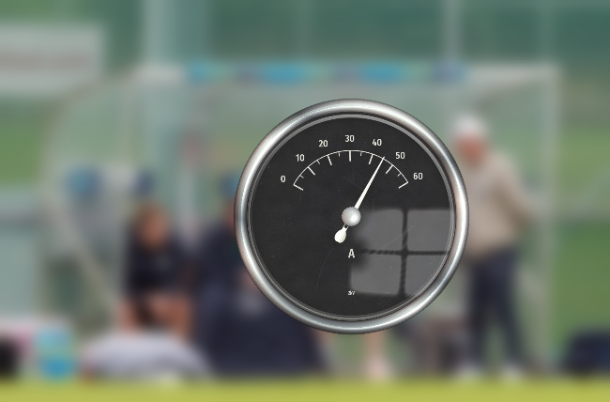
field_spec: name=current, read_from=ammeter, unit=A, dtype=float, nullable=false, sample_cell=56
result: 45
